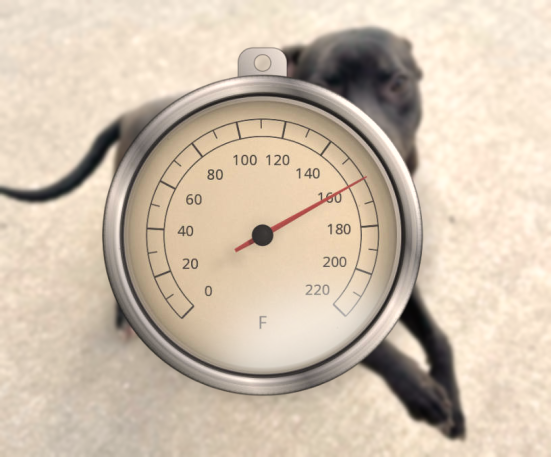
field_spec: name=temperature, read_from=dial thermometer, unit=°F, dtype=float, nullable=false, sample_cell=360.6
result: 160
